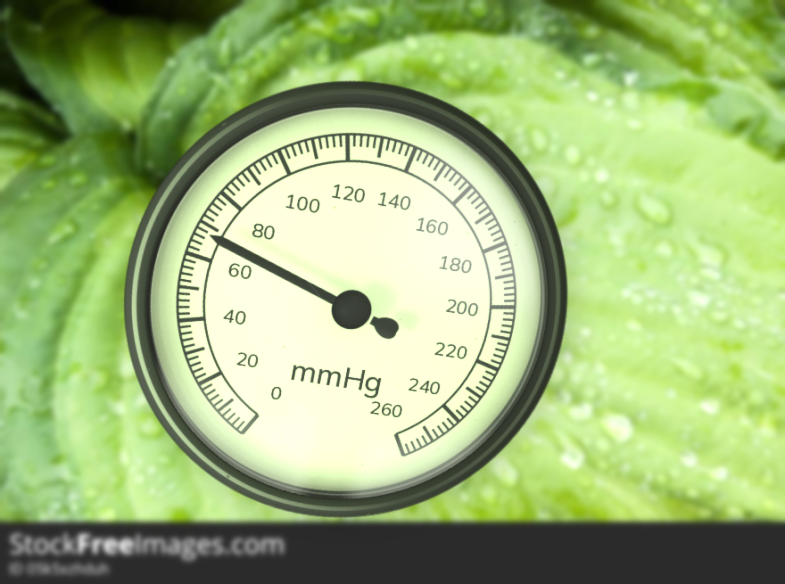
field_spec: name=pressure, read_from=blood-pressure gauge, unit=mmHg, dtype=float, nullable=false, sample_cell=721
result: 68
